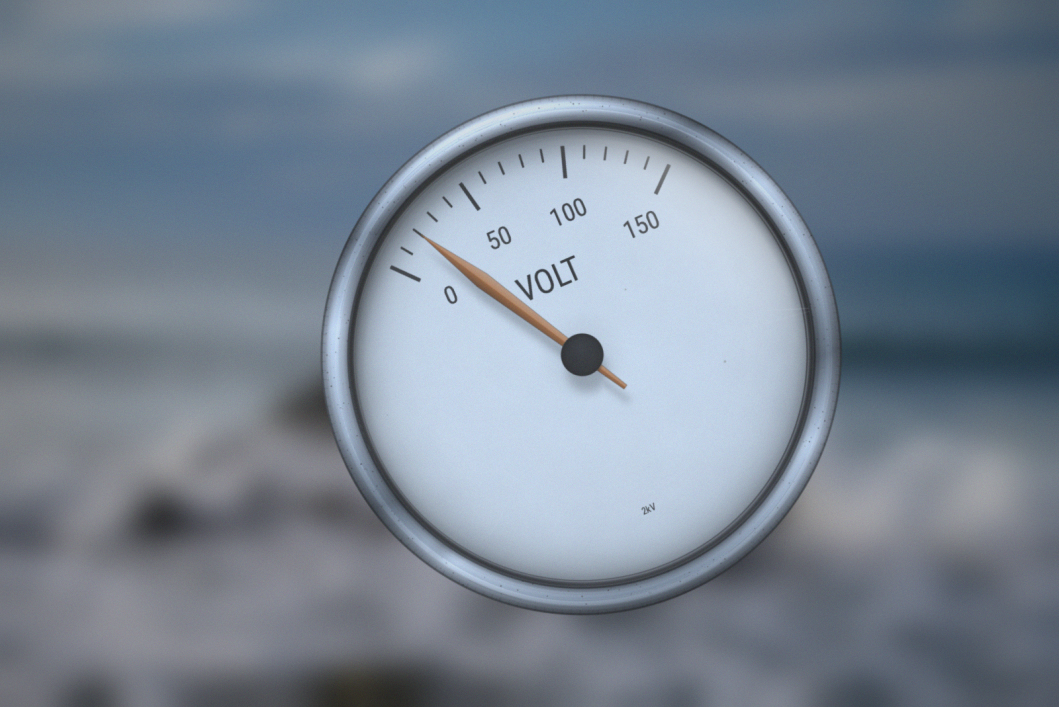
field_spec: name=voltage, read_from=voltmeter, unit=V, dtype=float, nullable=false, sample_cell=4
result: 20
